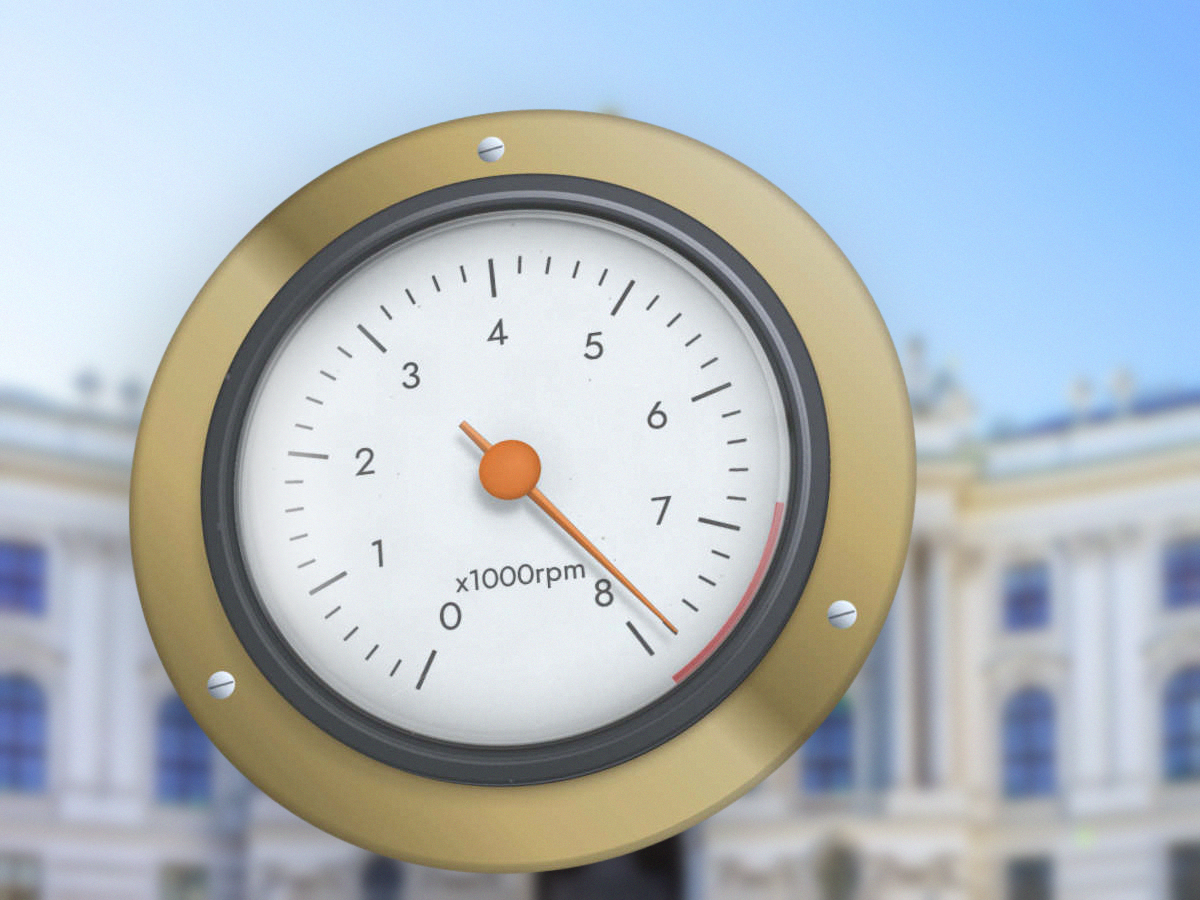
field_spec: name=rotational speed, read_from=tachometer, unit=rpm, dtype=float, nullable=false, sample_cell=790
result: 7800
